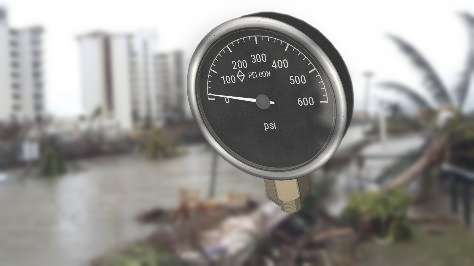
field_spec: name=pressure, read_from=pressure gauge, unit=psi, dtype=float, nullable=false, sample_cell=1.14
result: 20
